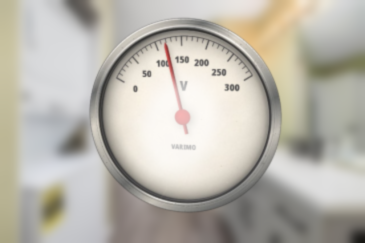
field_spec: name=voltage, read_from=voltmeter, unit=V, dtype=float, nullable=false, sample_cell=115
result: 120
